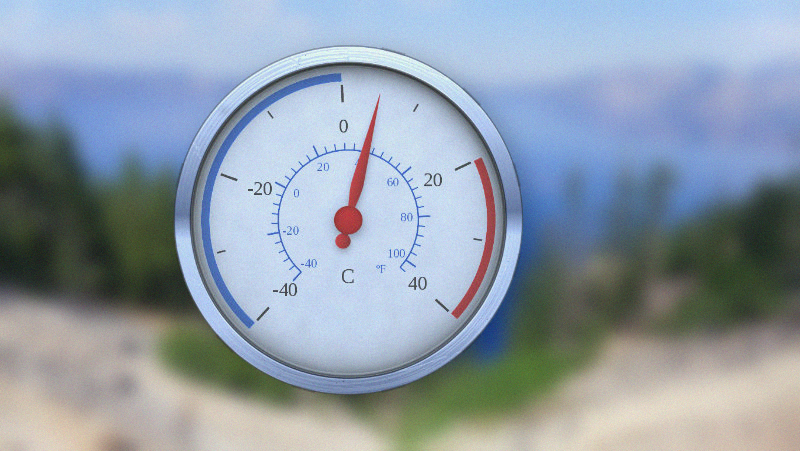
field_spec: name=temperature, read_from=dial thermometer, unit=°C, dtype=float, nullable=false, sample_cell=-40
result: 5
